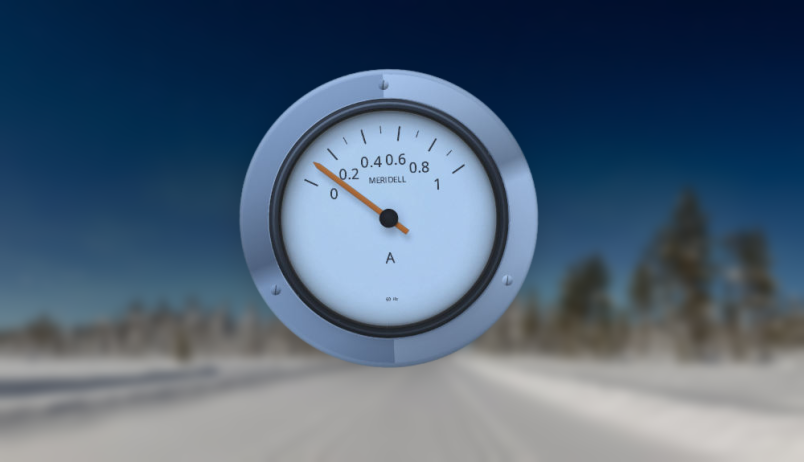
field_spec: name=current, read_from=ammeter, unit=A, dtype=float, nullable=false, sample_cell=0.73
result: 0.1
